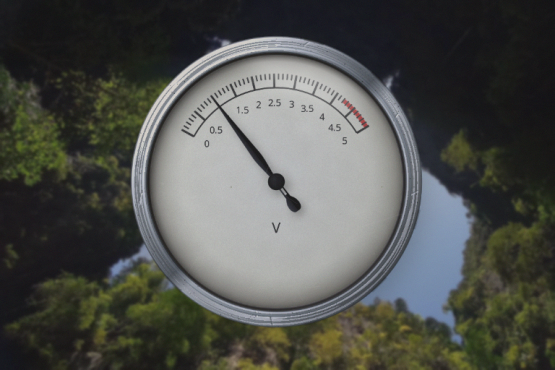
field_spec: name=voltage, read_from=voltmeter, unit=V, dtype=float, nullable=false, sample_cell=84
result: 1
